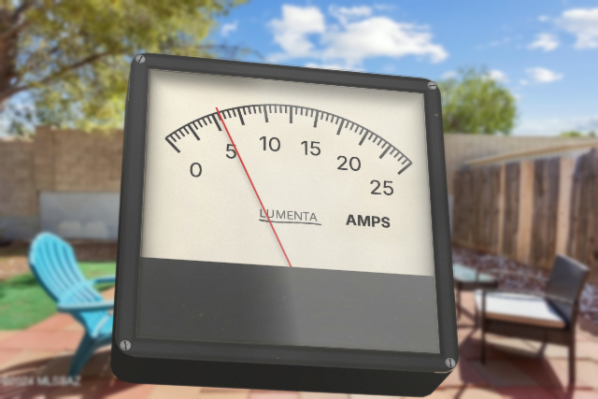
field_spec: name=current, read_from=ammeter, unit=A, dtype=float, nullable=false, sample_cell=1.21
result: 5.5
